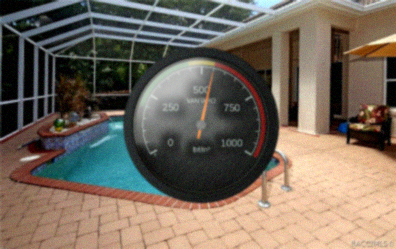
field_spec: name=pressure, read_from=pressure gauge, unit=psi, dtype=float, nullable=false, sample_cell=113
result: 550
